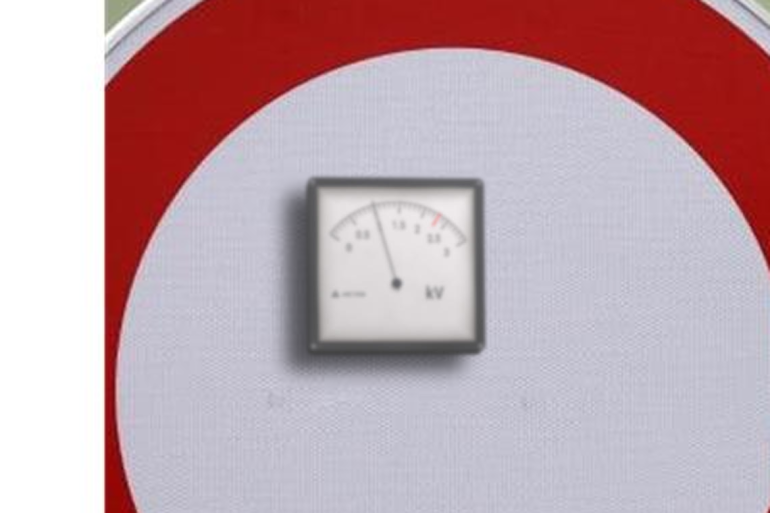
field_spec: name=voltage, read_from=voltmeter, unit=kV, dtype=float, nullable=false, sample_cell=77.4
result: 1
